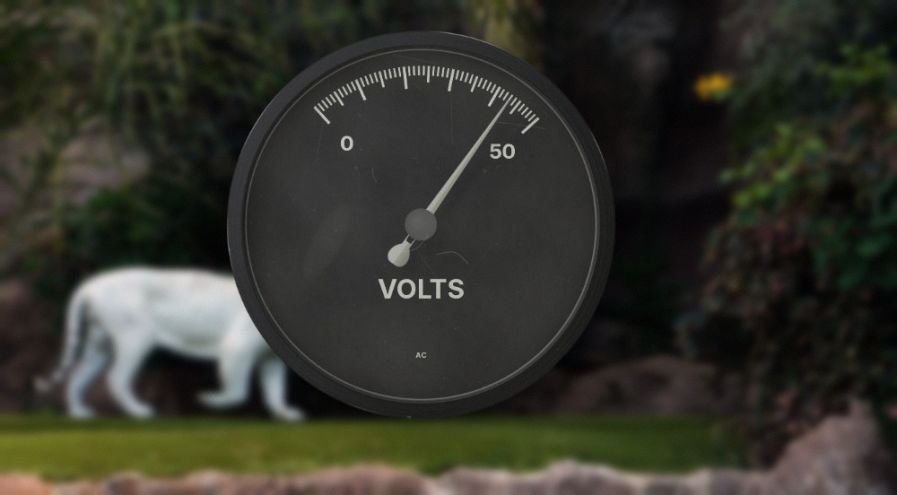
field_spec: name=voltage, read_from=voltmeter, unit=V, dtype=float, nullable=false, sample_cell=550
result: 43
